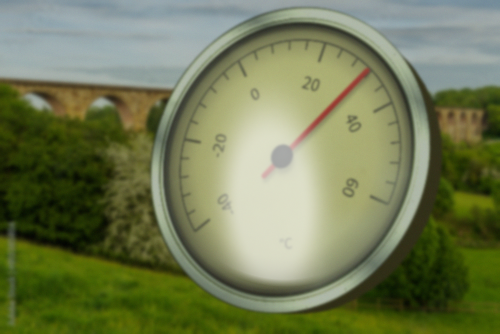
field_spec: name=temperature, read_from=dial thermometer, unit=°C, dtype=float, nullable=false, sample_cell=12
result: 32
